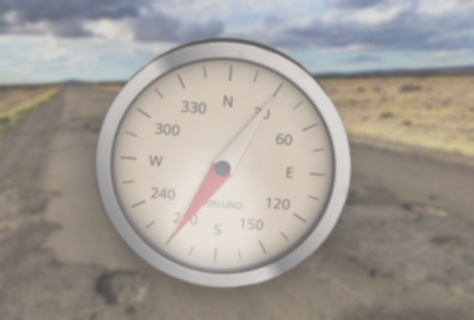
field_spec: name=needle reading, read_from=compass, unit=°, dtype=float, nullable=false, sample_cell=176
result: 210
